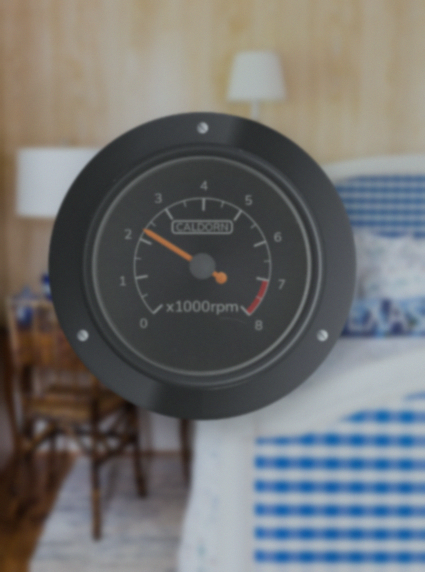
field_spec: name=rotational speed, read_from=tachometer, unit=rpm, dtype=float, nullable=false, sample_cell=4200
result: 2250
